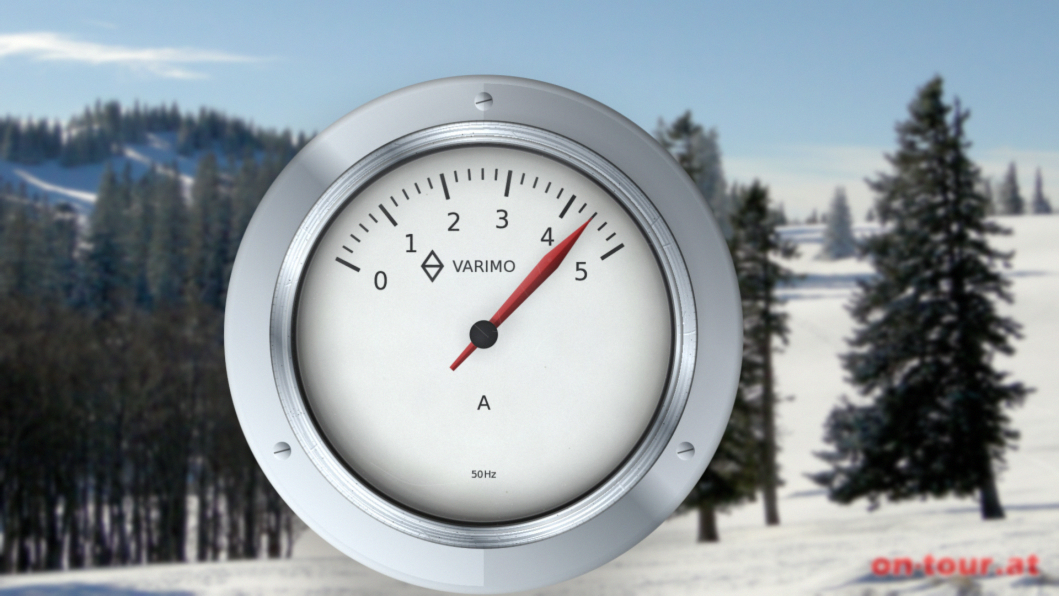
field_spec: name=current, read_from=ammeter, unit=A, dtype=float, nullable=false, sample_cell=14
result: 4.4
